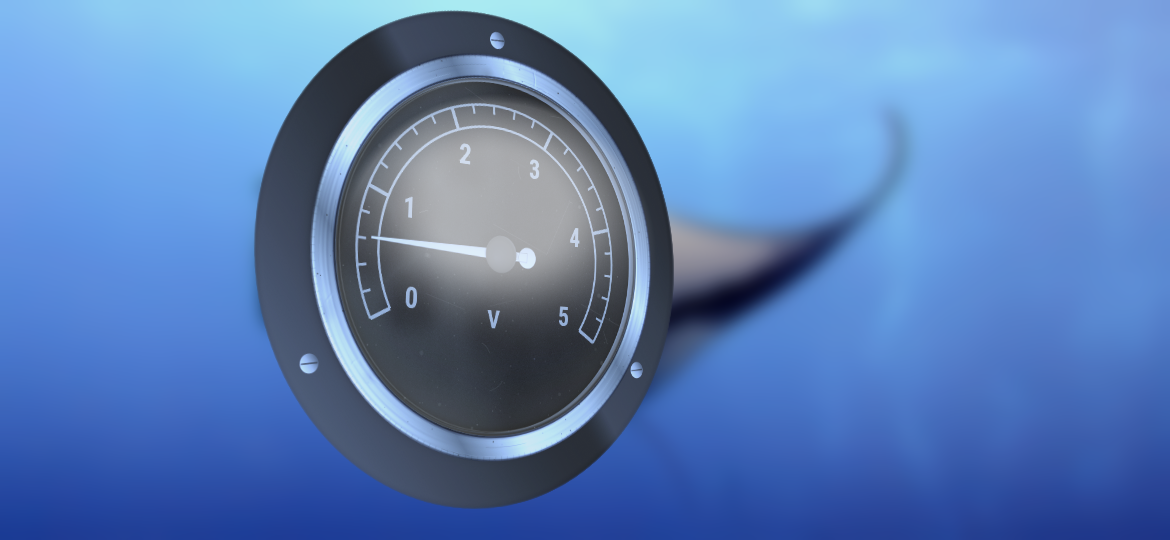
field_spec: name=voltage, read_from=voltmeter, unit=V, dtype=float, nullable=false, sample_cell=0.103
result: 0.6
